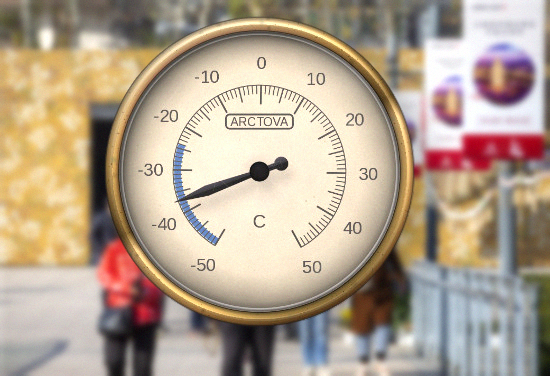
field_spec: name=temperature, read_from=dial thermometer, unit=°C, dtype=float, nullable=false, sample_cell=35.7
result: -37
